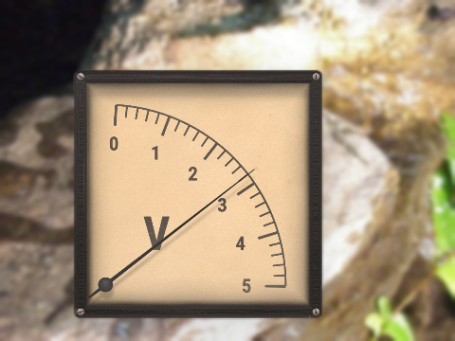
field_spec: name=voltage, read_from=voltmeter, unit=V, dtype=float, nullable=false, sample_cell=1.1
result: 2.8
